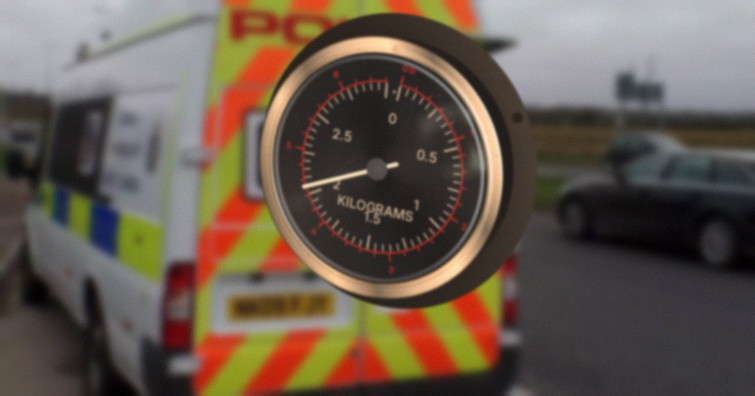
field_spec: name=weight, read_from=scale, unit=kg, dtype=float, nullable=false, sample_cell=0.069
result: 2.05
